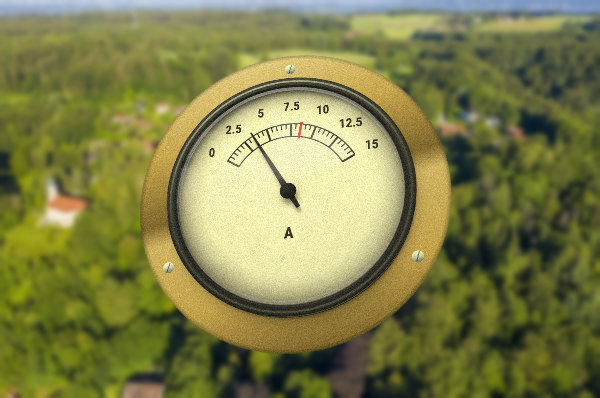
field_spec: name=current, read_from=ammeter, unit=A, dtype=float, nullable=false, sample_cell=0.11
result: 3.5
